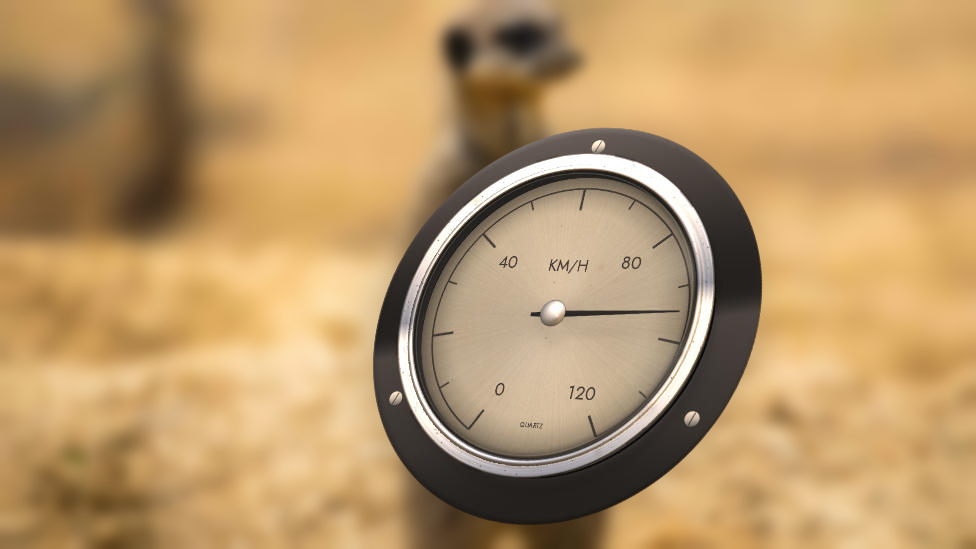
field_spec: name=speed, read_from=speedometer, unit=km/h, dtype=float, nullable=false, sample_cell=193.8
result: 95
